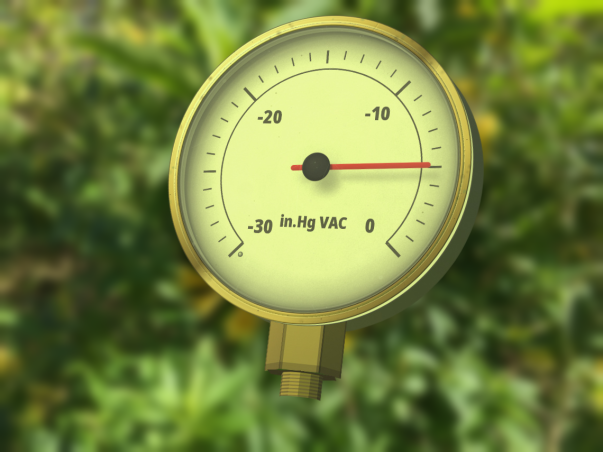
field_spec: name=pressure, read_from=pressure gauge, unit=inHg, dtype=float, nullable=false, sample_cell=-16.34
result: -5
